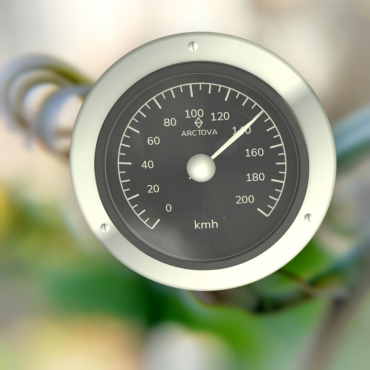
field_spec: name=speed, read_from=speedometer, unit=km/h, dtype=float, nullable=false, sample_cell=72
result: 140
